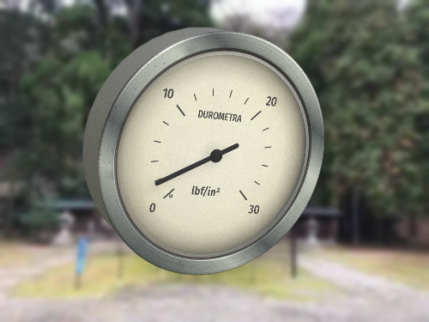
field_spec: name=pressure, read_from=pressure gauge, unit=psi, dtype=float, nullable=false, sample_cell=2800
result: 2
